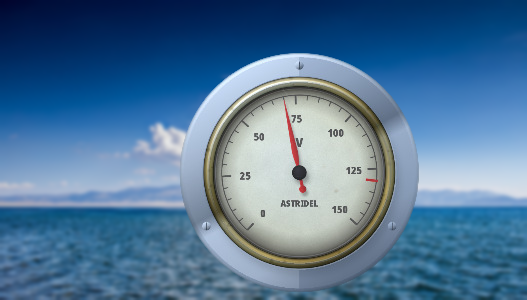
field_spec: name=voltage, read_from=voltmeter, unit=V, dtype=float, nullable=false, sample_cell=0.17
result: 70
